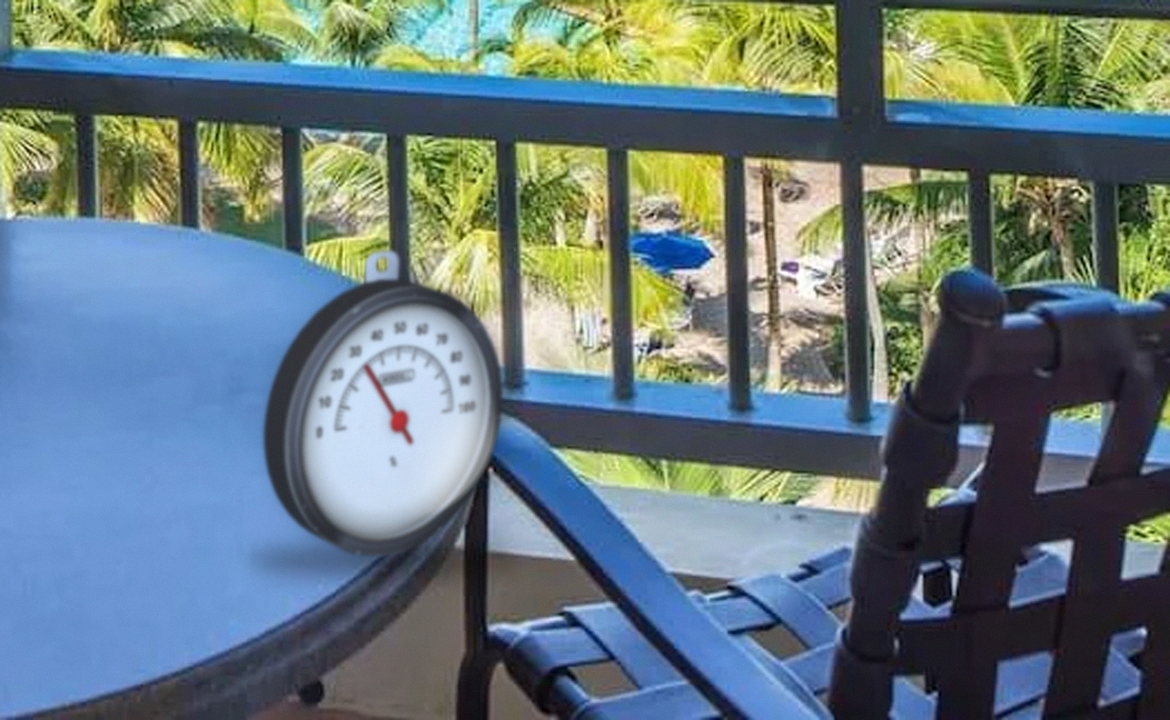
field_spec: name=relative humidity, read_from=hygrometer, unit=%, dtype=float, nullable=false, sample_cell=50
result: 30
